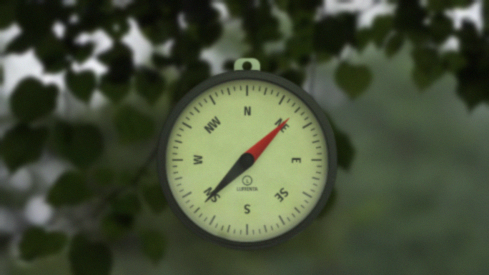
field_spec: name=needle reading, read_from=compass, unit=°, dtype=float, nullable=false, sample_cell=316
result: 45
